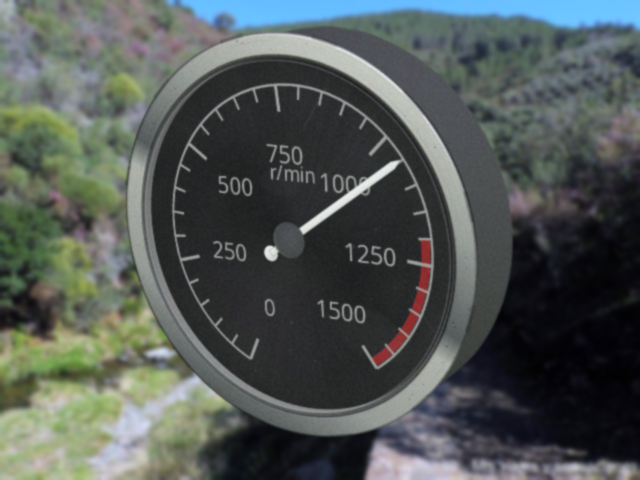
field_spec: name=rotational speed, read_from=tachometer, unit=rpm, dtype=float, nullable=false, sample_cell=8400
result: 1050
